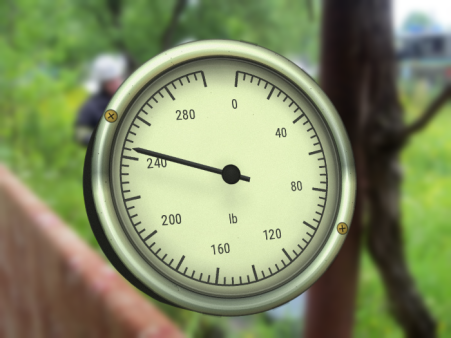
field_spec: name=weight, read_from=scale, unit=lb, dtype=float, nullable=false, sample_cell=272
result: 244
